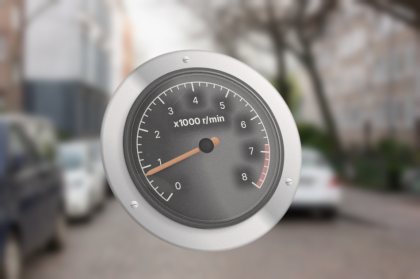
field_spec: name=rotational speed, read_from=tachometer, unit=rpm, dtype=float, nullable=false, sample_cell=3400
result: 800
